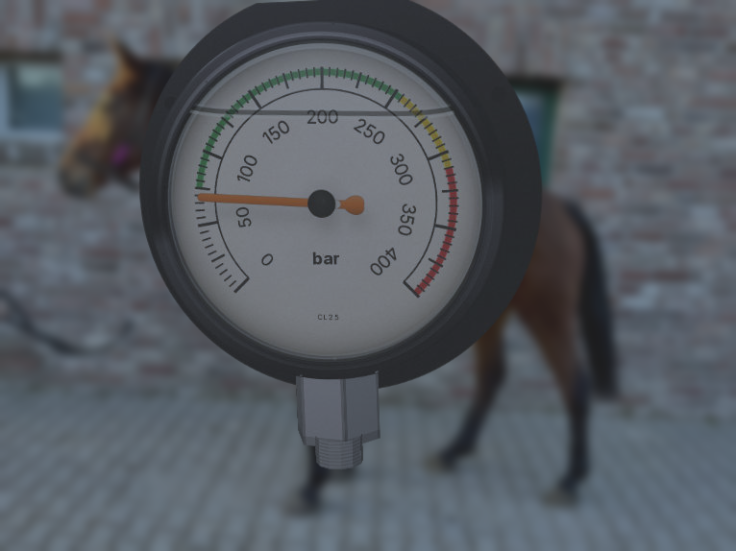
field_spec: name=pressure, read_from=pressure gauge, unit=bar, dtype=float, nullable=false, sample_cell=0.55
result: 70
